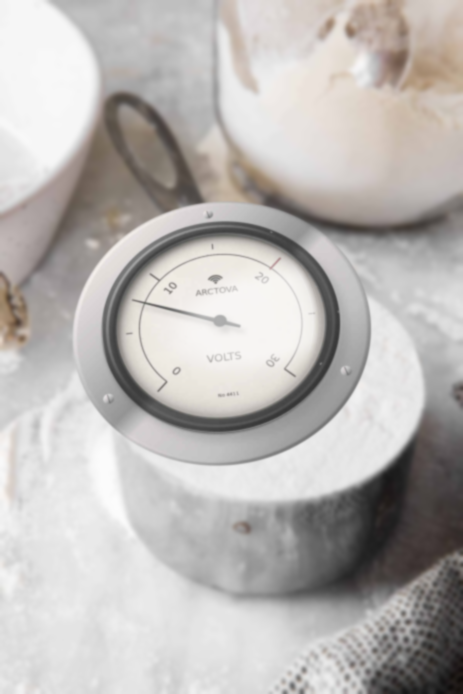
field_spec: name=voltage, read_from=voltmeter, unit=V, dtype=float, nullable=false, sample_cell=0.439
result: 7.5
